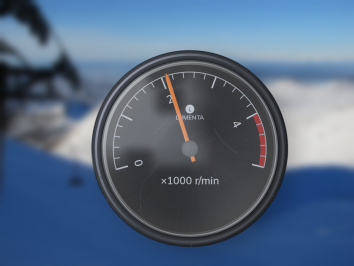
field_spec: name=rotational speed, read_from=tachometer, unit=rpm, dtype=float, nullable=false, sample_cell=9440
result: 2100
